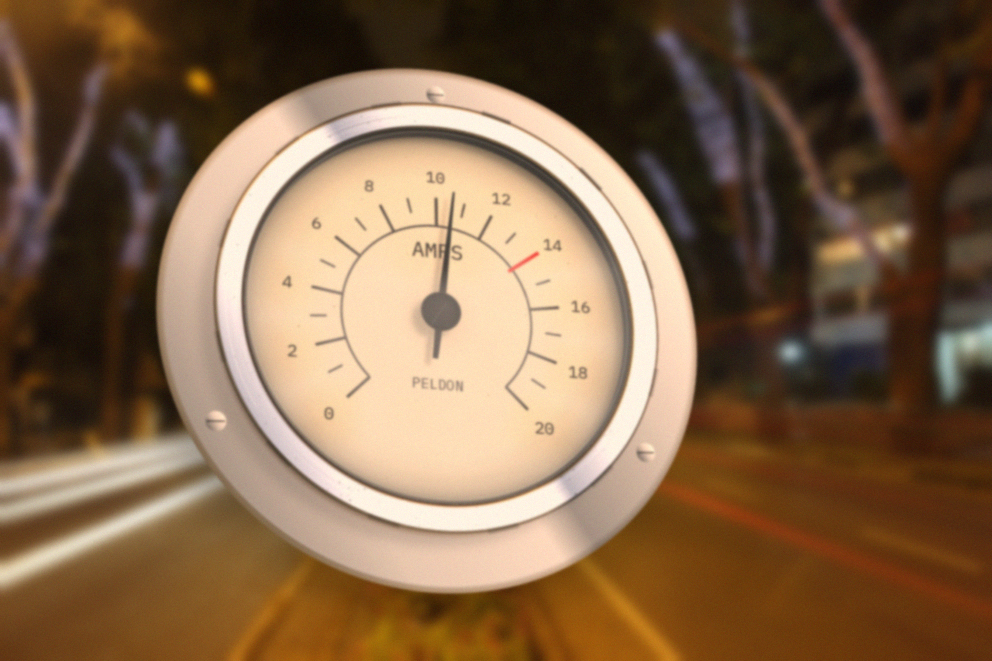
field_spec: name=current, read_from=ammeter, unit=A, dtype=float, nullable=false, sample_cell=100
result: 10.5
